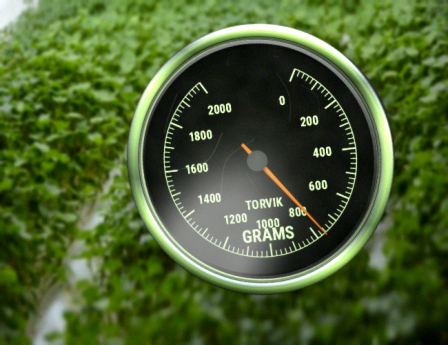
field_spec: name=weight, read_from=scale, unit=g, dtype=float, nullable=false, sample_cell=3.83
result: 760
